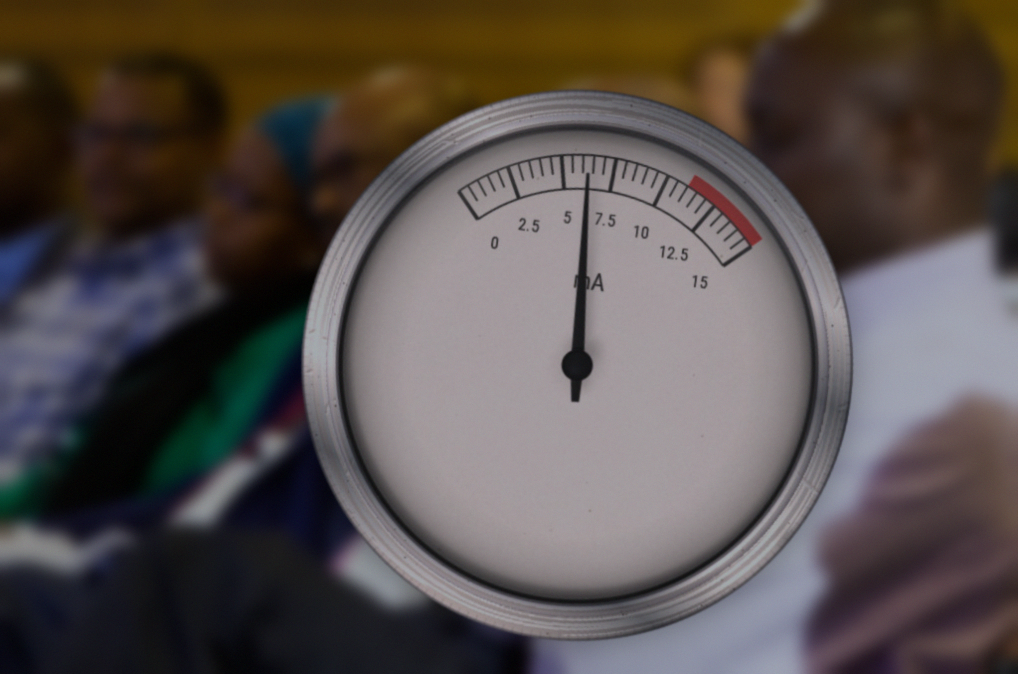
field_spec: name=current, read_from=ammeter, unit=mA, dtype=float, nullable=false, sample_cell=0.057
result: 6.25
